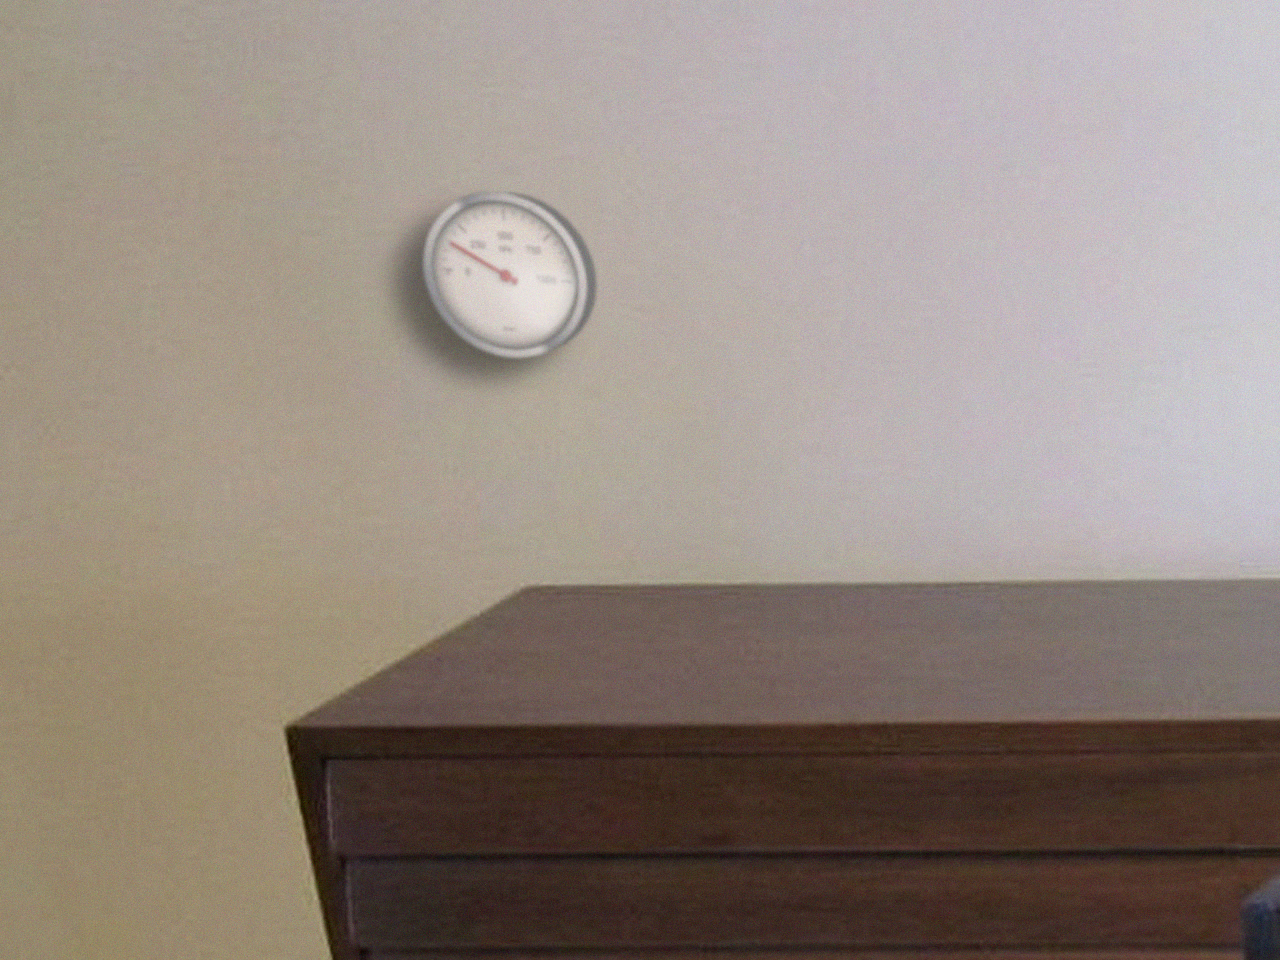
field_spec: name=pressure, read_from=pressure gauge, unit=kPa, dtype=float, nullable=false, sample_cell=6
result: 150
